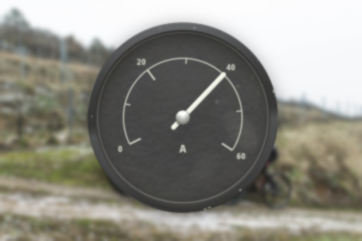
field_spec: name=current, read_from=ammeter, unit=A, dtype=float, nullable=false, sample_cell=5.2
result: 40
